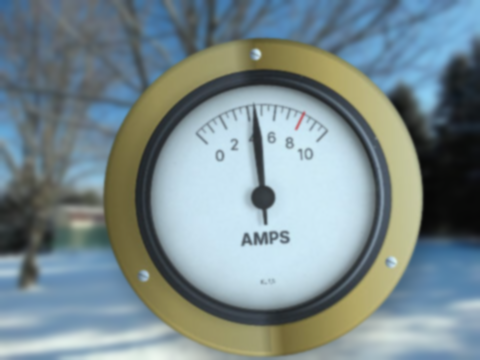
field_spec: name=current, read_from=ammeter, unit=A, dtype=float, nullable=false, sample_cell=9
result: 4.5
